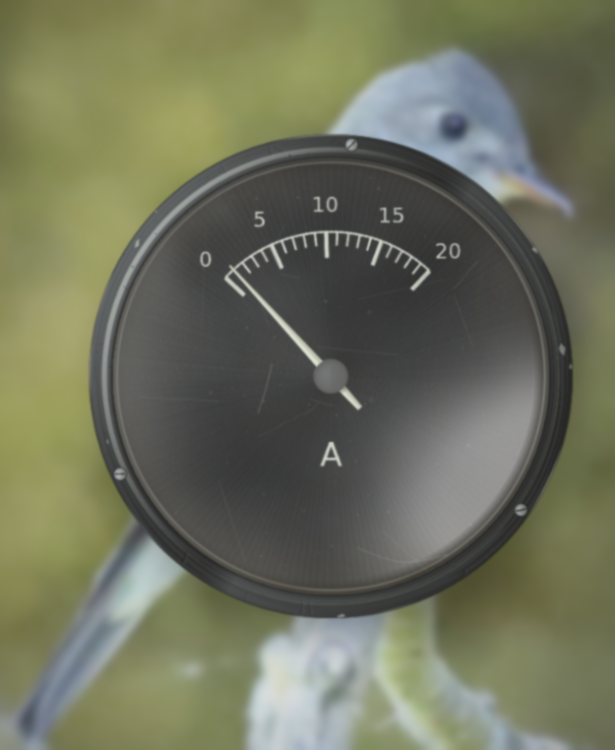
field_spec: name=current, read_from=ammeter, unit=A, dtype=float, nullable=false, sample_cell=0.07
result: 1
